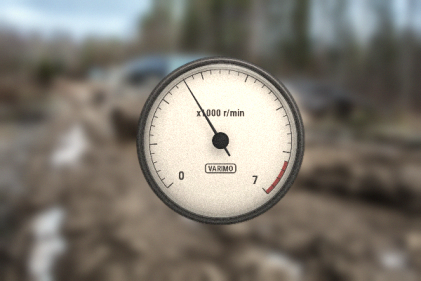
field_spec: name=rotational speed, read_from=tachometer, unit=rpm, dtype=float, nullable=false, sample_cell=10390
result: 2600
